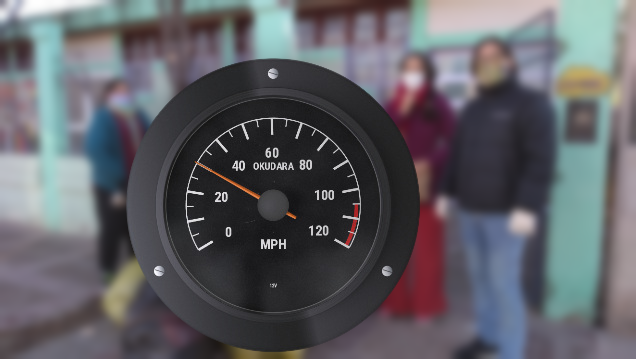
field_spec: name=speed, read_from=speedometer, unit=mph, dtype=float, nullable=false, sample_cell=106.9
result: 30
